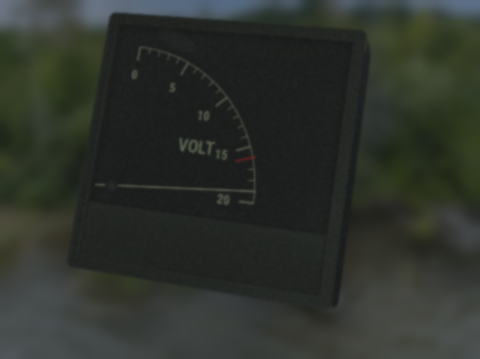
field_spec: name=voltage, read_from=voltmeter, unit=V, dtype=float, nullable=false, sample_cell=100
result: 19
